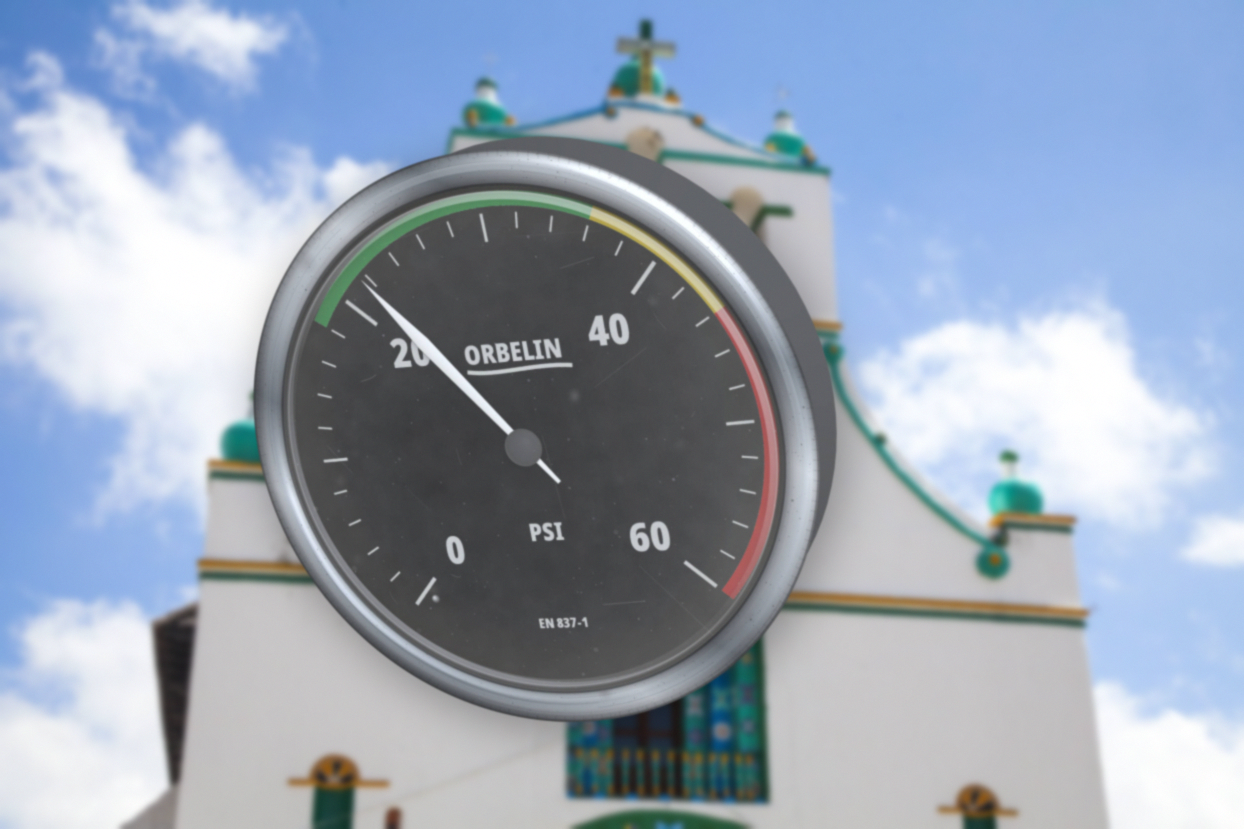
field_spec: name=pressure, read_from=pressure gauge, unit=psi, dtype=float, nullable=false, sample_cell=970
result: 22
